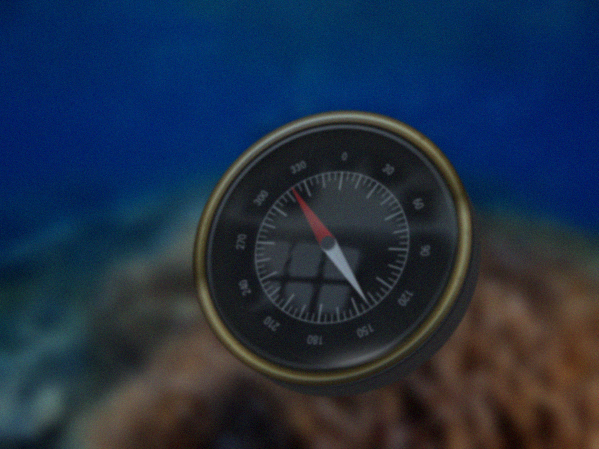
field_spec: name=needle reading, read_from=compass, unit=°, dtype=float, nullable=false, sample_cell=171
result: 320
